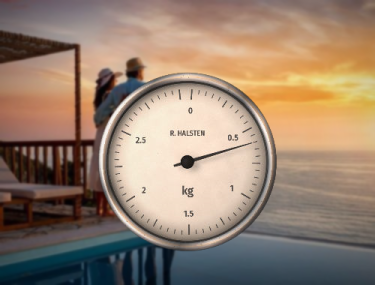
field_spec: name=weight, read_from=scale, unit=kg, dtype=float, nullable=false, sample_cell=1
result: 0.6
